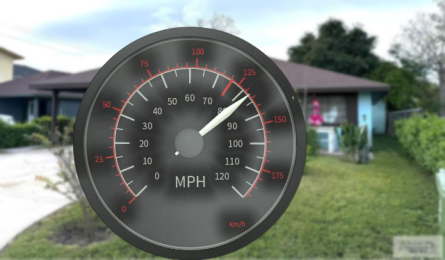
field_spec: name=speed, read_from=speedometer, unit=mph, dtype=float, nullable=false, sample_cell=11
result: 82.5
